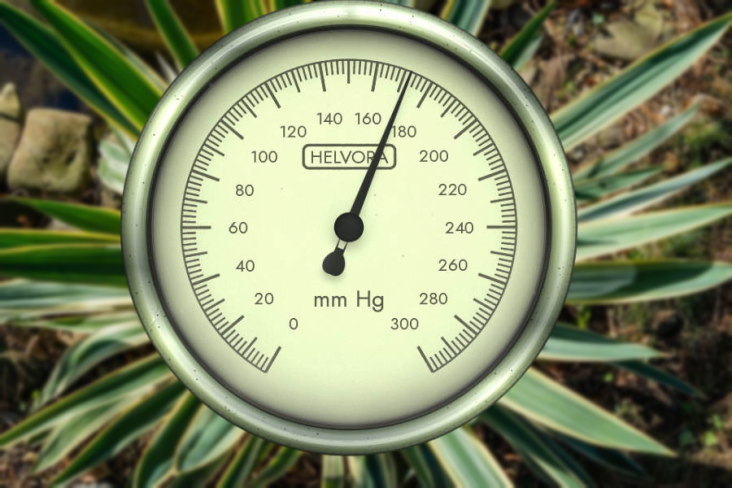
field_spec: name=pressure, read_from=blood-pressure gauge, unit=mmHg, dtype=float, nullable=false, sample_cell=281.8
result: 172
